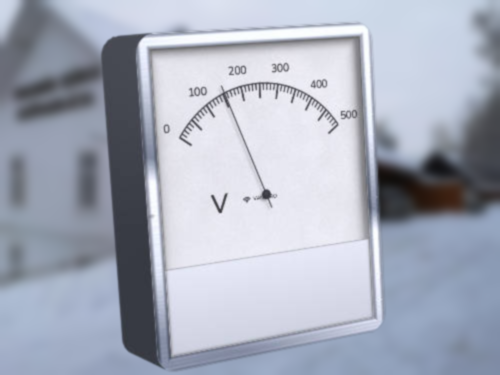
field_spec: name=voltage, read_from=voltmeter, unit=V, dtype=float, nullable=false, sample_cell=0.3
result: 150
